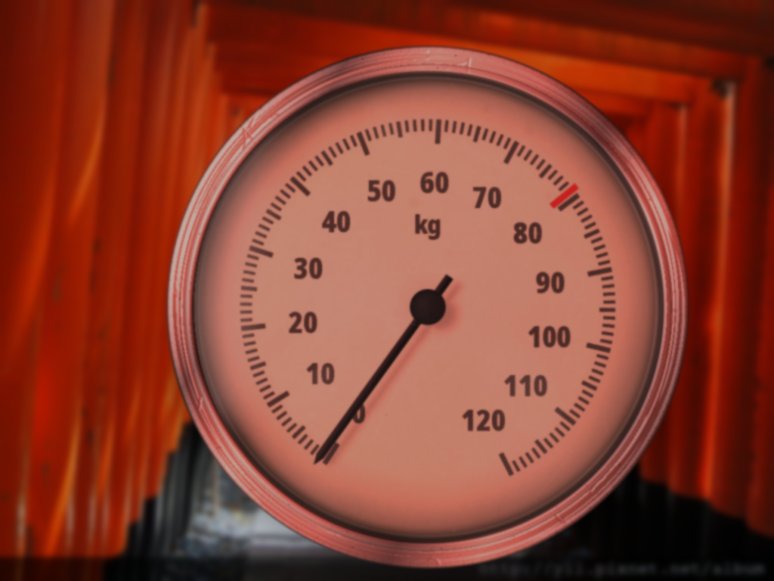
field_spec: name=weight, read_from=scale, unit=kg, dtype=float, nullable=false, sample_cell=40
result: 1
